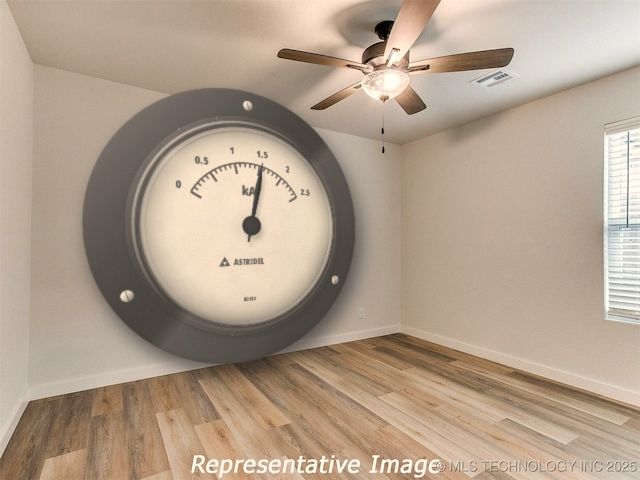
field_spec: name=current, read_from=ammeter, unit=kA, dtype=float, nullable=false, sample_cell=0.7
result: 1.5
